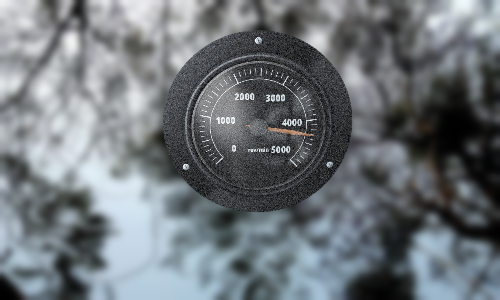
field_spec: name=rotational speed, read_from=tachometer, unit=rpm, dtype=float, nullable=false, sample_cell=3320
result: 4300
